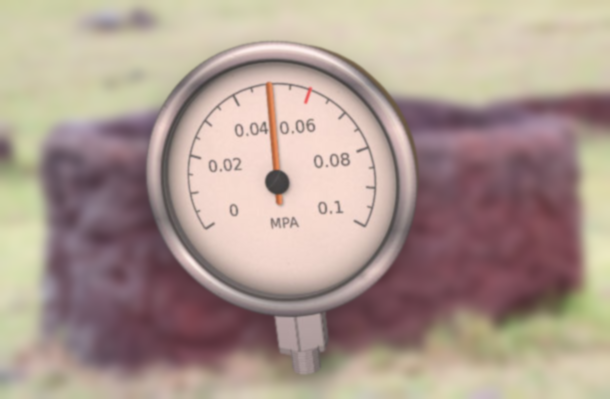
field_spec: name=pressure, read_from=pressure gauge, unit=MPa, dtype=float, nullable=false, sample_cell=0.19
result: 0.05
